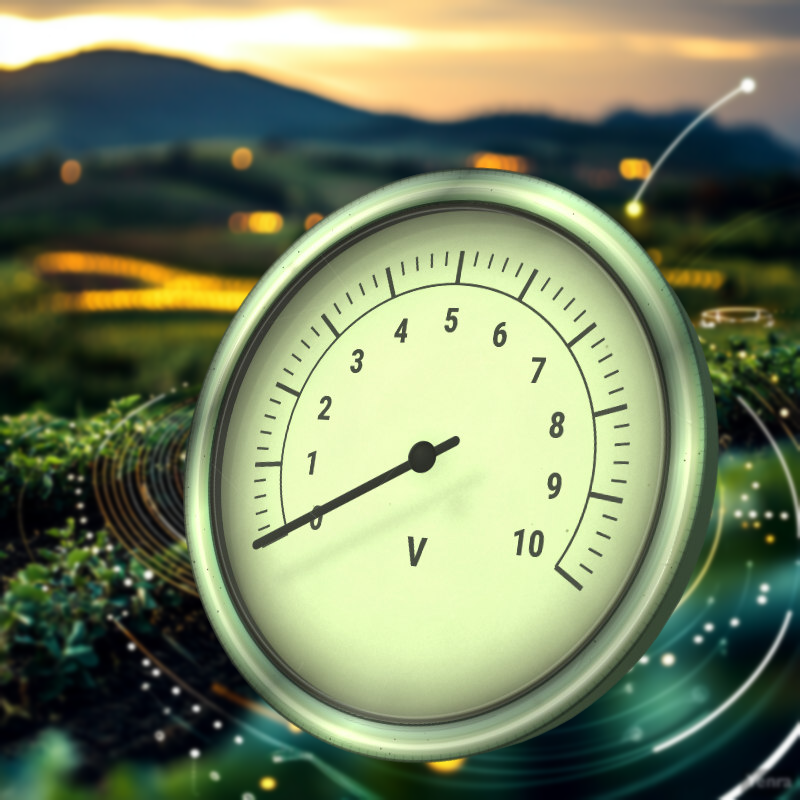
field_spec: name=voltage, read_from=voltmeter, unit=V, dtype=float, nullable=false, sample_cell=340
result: 0
